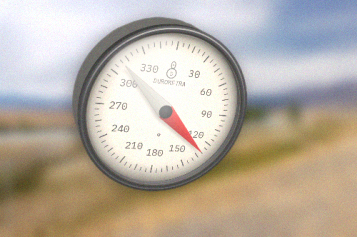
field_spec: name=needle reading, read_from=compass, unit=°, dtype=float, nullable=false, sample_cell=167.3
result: 130
